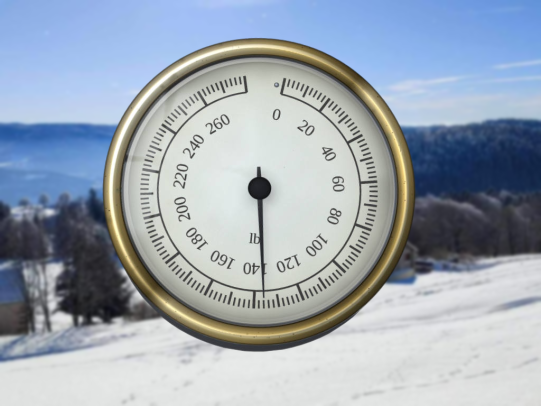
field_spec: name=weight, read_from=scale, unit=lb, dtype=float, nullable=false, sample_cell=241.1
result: 136
